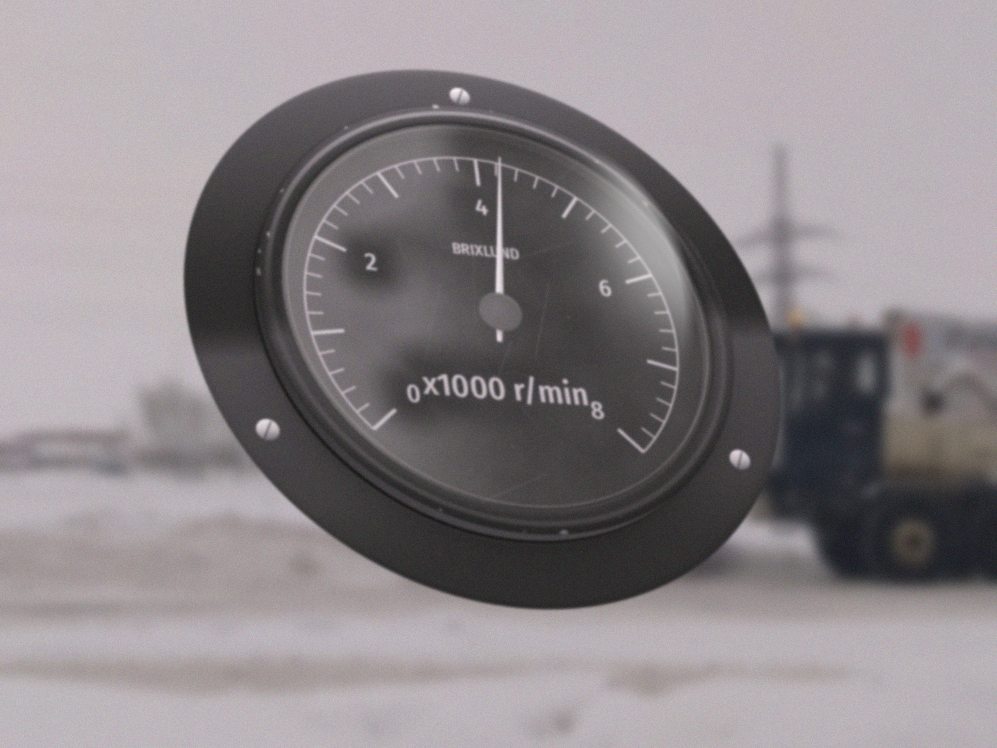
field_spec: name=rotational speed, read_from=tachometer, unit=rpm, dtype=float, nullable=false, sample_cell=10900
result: 4200
